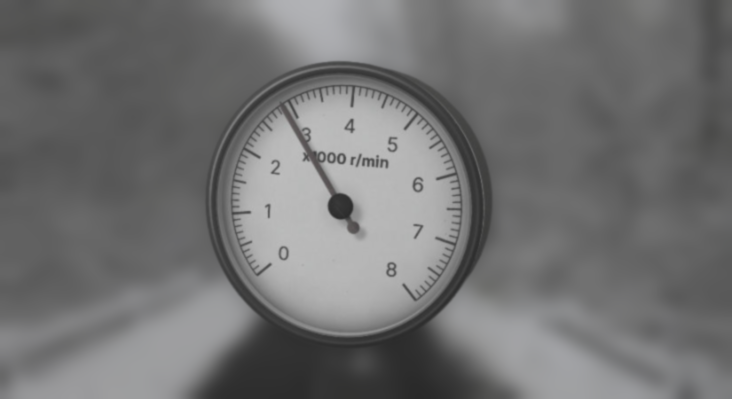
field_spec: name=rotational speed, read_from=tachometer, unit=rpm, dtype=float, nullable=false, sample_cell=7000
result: 2900
